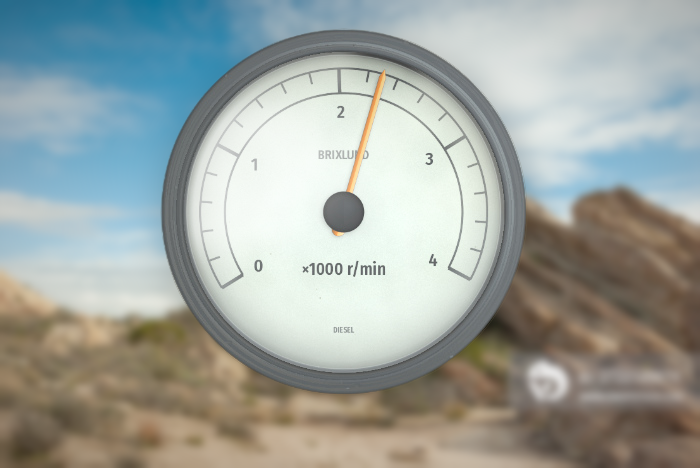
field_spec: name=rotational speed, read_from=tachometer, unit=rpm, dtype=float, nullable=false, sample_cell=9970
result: 2300
